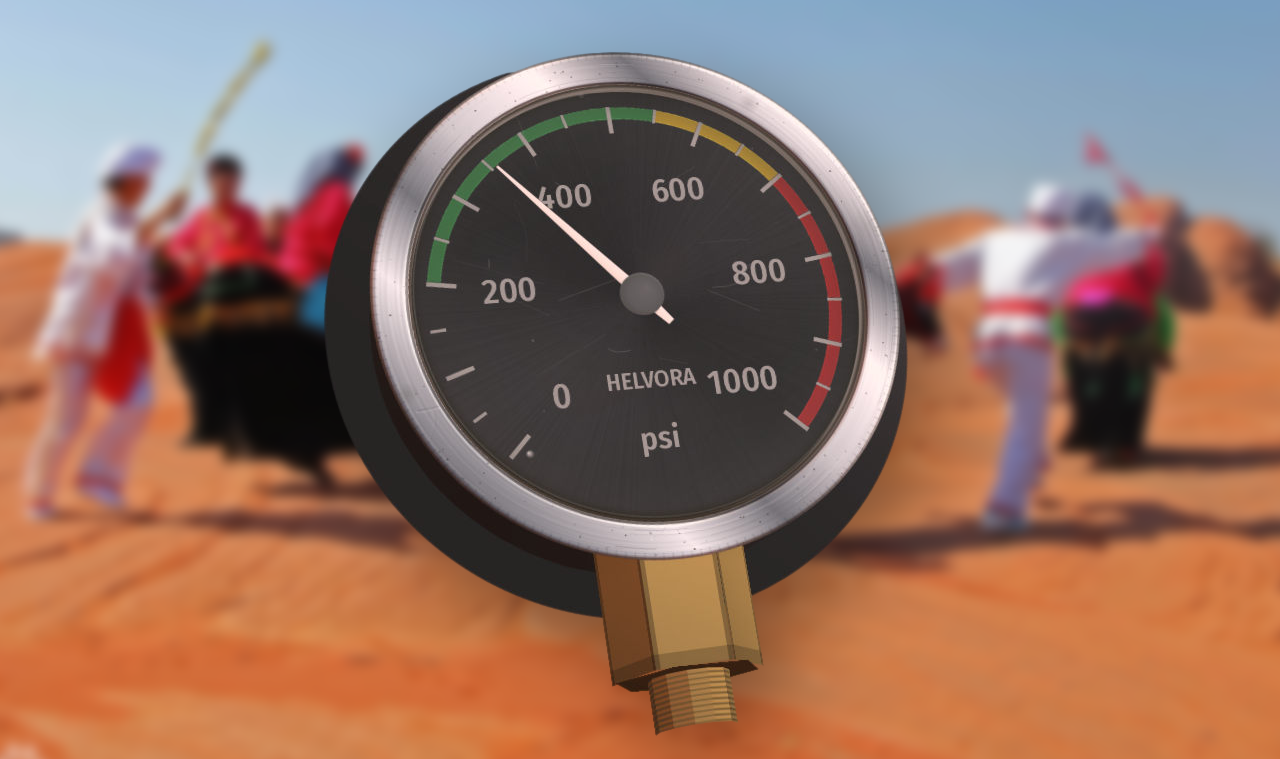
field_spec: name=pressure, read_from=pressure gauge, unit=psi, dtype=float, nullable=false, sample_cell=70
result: 350
